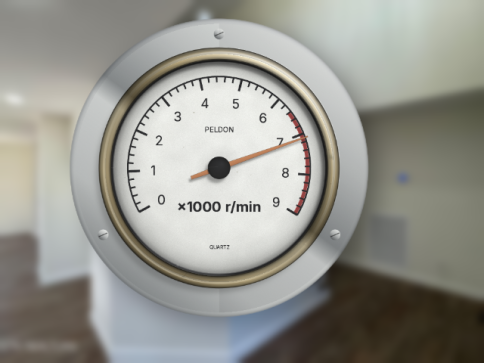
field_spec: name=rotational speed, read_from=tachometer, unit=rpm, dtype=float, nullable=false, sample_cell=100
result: 7100
